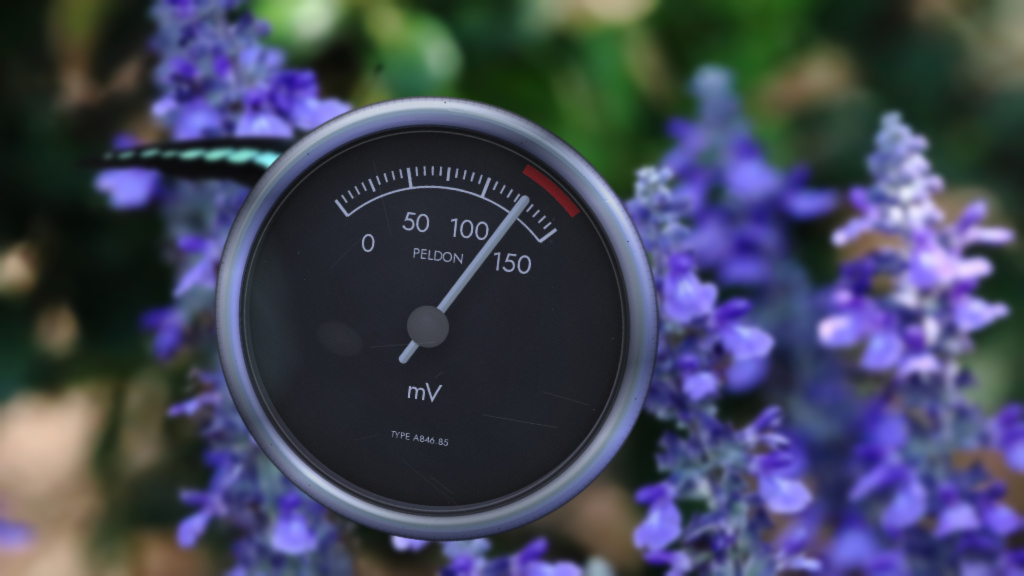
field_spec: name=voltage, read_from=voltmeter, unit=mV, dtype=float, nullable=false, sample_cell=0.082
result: 125
